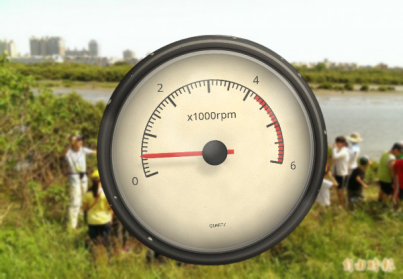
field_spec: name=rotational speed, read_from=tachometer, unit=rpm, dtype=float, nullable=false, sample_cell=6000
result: 500
